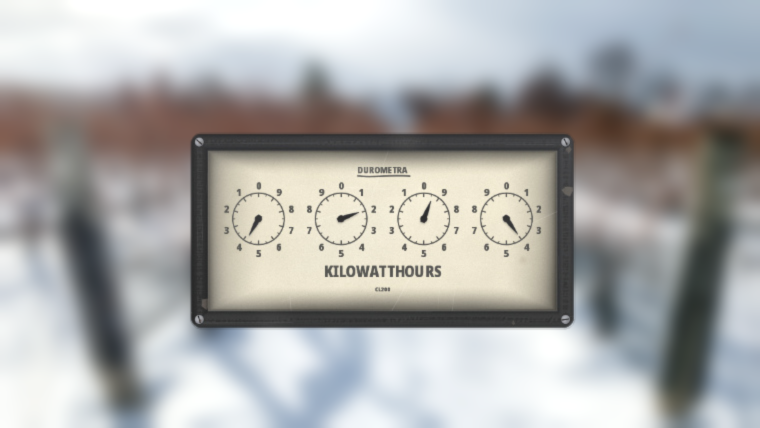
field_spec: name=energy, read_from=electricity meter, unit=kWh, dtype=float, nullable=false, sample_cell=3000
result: 4194
